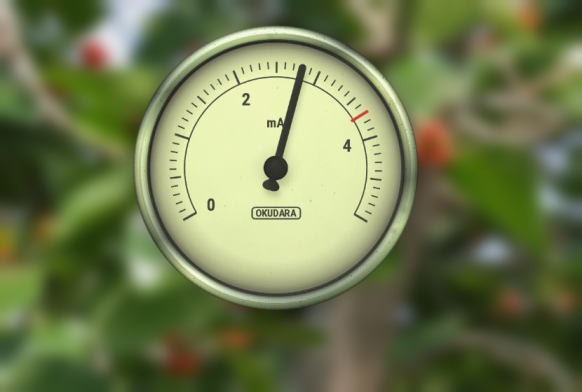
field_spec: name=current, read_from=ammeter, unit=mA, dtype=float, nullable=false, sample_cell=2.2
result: 2.8
